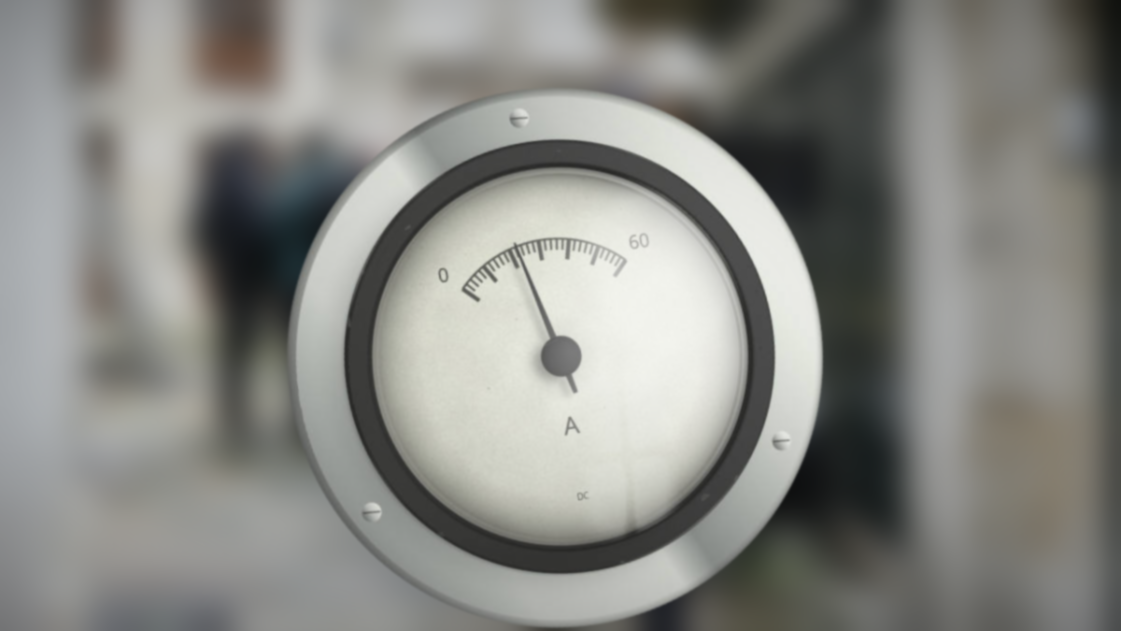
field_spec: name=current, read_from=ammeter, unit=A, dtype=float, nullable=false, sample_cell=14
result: 22
